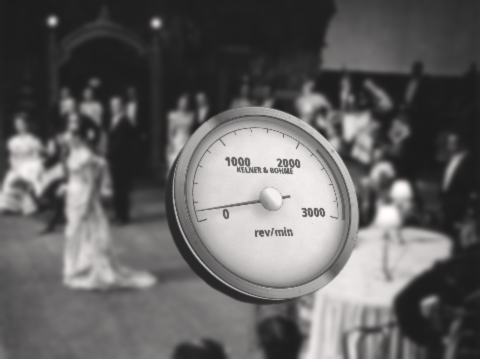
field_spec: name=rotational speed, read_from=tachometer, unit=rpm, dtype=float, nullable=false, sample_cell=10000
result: 100
